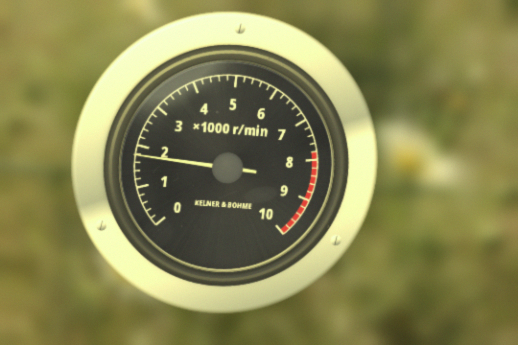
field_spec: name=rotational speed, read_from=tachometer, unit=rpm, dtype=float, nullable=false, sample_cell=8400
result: 1800
